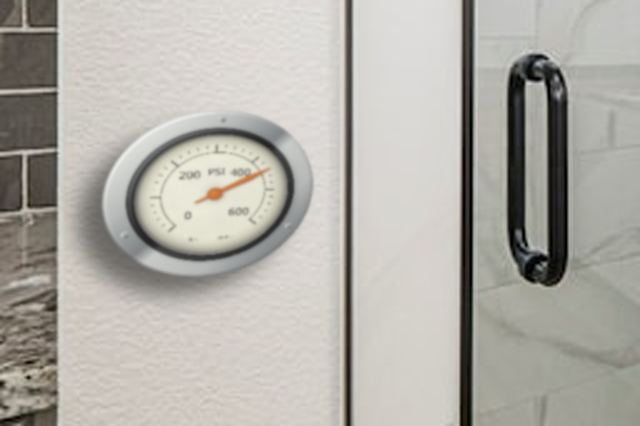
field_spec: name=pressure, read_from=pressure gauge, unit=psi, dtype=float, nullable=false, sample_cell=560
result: 440
